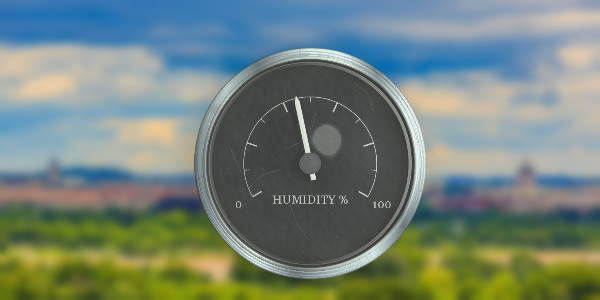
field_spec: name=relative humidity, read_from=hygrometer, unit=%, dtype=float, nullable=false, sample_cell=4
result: 45
